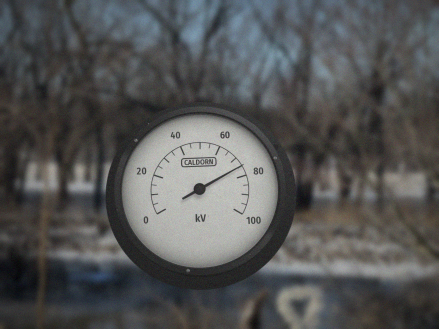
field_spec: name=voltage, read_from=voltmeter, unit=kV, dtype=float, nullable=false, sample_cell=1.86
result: 75
